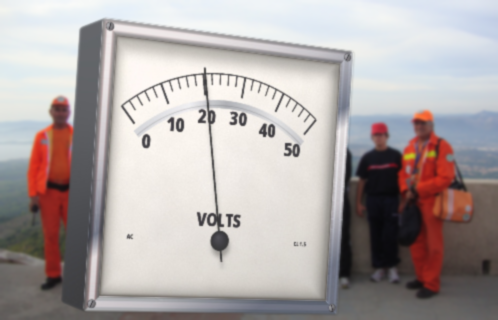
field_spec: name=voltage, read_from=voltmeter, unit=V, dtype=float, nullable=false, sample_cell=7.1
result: 20
